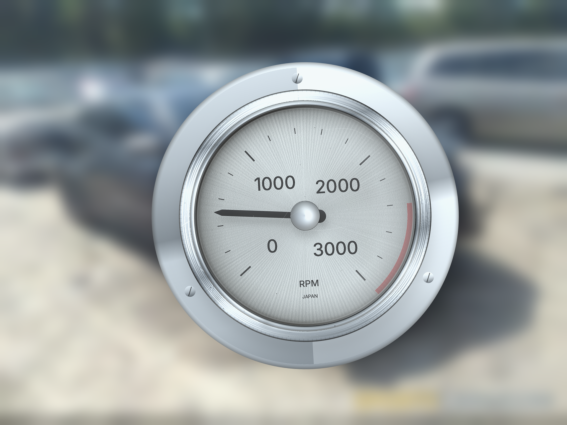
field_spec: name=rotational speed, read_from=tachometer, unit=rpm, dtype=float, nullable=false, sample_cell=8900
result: 500
